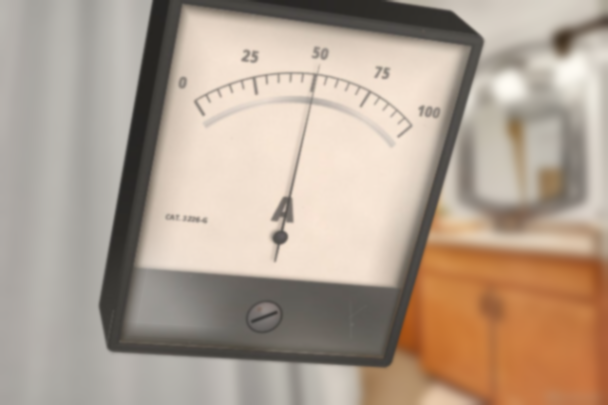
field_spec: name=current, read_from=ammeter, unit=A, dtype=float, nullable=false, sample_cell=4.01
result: 50
